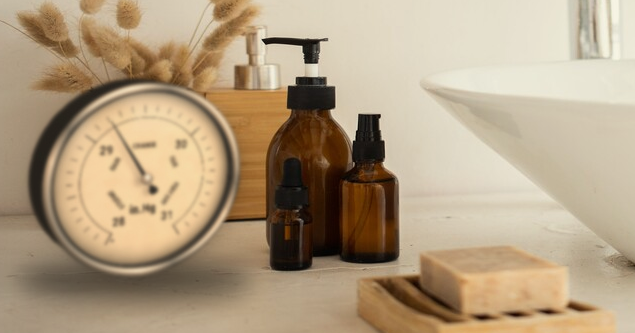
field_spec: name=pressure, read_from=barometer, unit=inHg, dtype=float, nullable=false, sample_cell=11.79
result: 29.2
